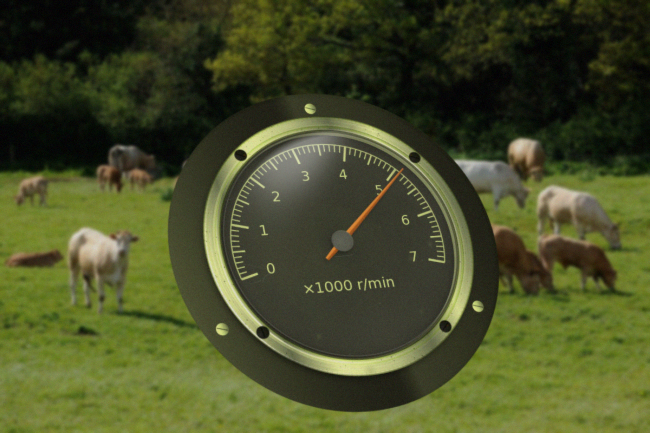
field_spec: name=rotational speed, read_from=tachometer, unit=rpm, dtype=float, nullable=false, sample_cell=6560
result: 5100
